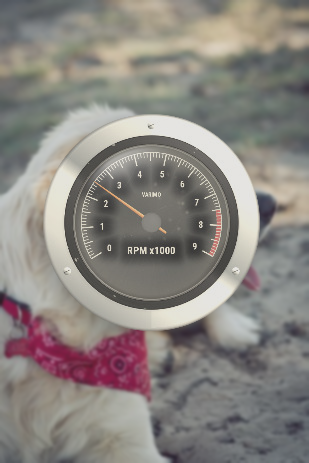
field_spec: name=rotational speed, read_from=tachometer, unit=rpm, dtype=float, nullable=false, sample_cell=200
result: 2500
